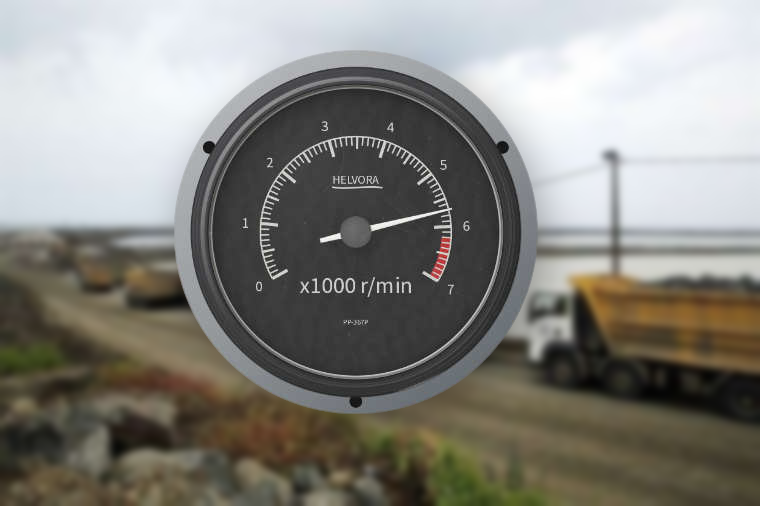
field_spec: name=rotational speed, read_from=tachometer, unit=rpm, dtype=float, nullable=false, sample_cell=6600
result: 5700
